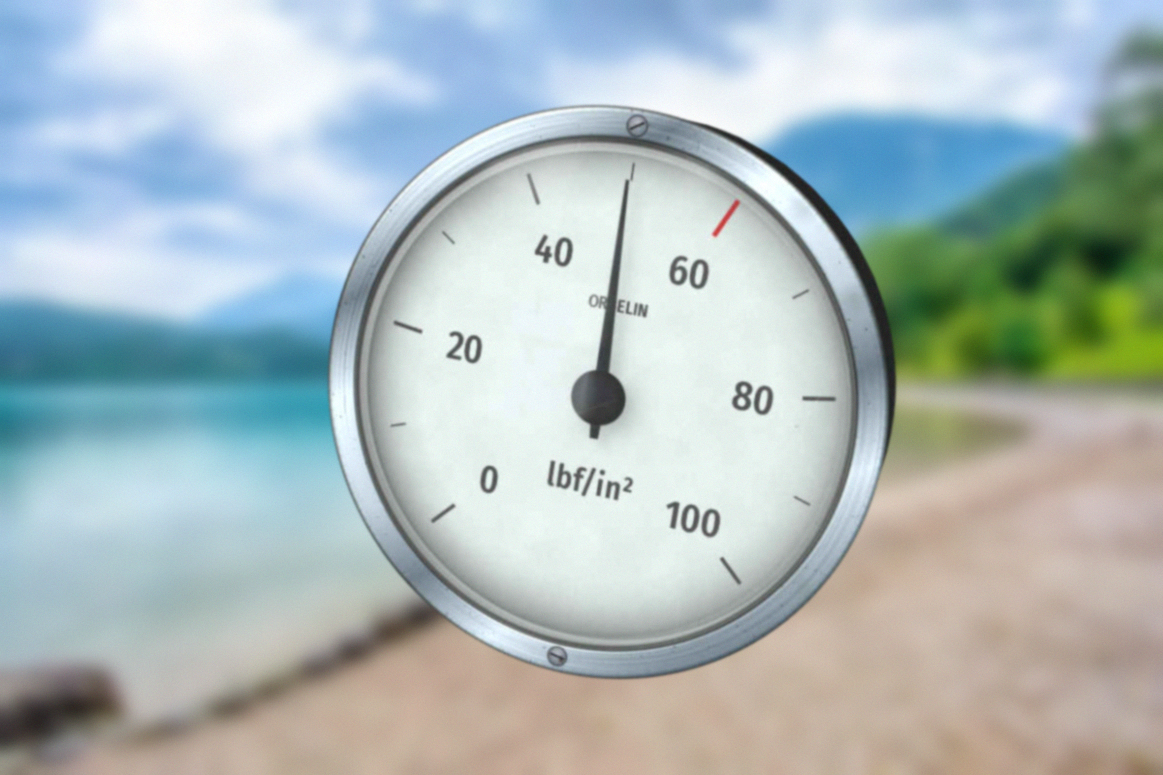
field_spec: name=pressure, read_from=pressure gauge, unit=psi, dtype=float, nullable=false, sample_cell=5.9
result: 50
